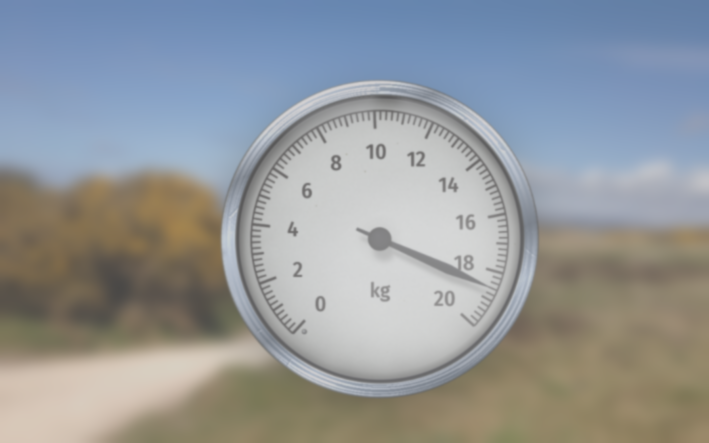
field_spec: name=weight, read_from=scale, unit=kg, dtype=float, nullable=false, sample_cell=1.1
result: 18.6
